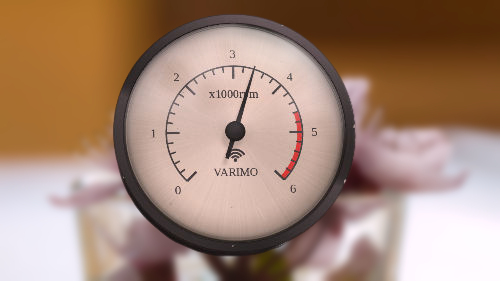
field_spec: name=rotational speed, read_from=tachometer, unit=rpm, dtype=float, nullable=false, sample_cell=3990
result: 3400
